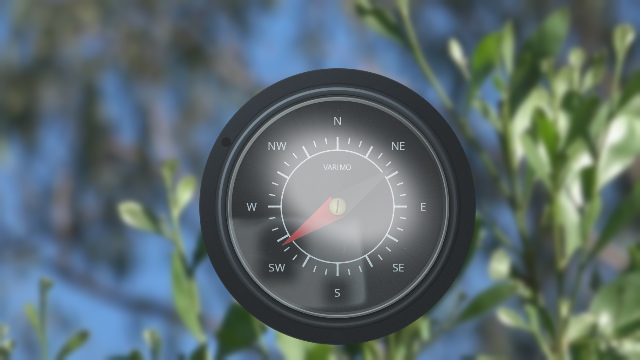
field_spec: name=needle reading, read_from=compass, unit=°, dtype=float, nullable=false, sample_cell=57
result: 235
